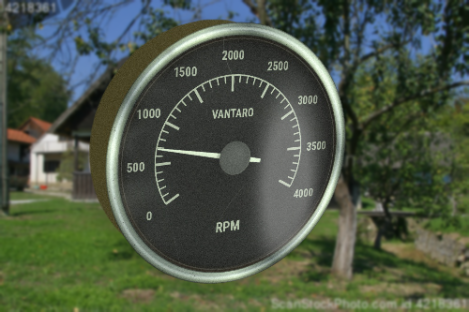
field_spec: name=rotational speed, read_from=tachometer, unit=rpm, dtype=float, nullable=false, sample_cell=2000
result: 700
